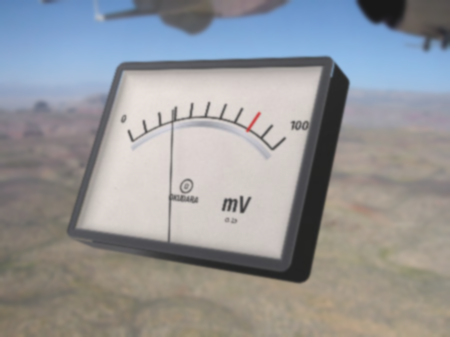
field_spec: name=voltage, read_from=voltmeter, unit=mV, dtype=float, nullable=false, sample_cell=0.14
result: 30
